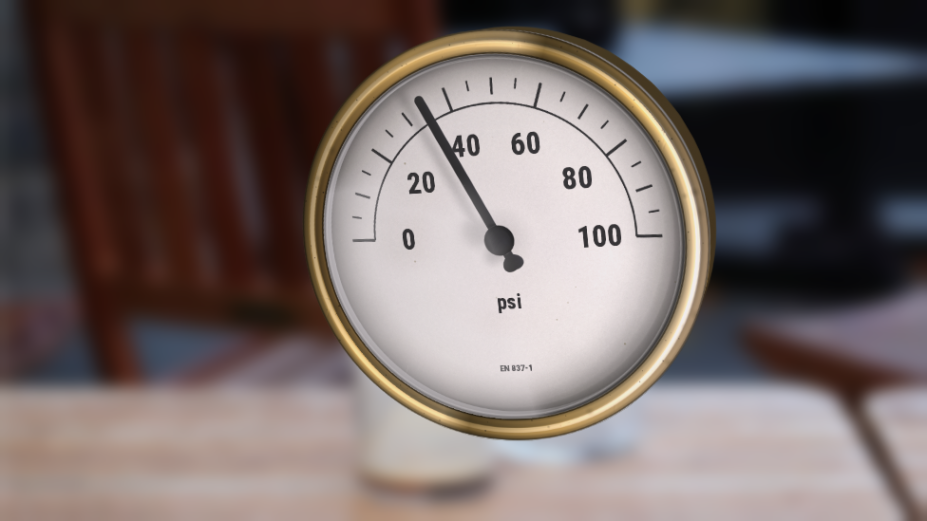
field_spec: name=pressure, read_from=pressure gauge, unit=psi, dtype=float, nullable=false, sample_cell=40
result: 35
